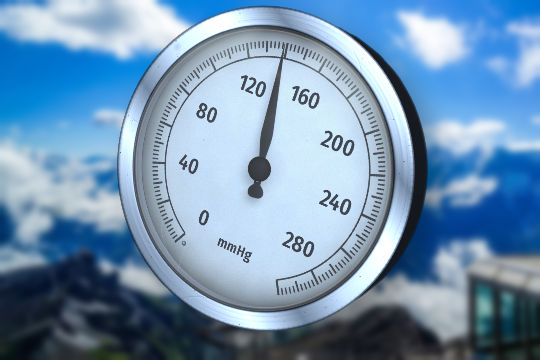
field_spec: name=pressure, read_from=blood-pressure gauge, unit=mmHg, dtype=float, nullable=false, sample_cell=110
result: 140
